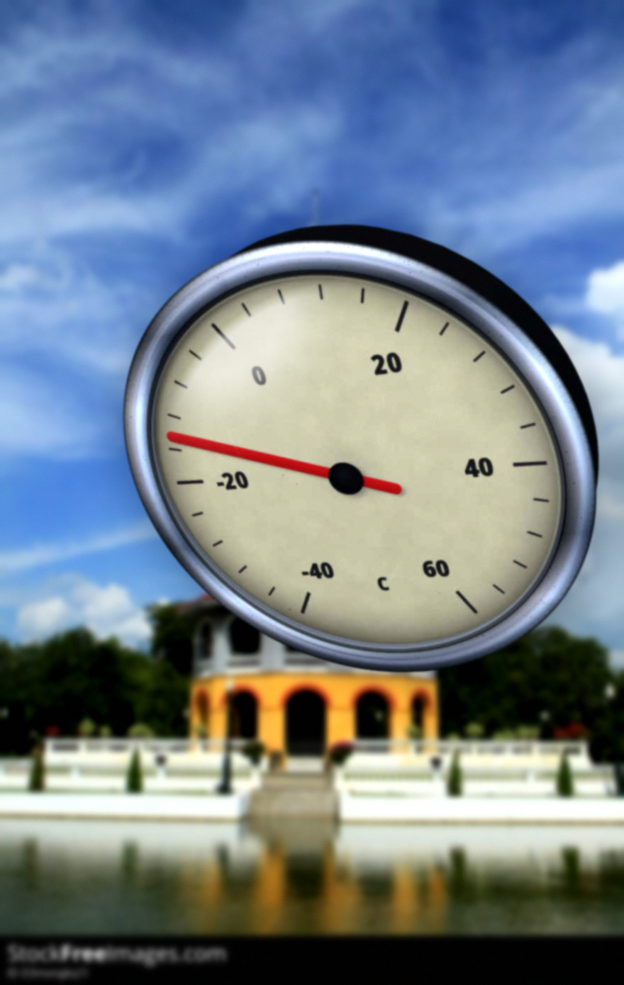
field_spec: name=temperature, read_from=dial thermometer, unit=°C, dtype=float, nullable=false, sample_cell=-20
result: -14
